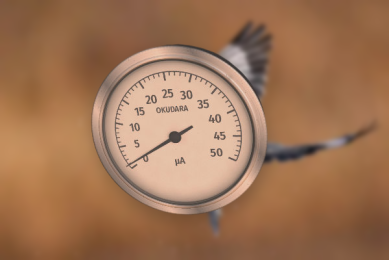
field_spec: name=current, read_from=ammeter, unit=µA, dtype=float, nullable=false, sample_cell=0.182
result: 1
